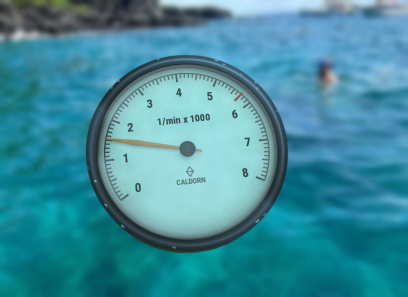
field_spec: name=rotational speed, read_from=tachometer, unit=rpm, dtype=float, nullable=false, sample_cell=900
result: 1500
